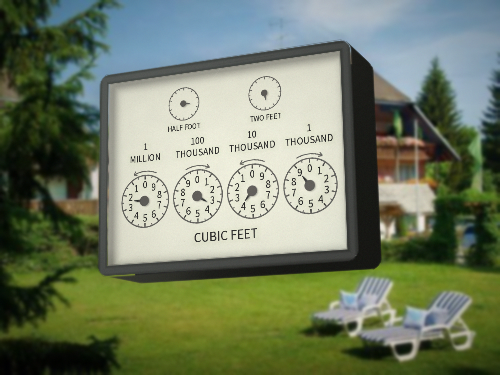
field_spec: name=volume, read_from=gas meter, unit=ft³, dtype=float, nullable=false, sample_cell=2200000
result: 233900
